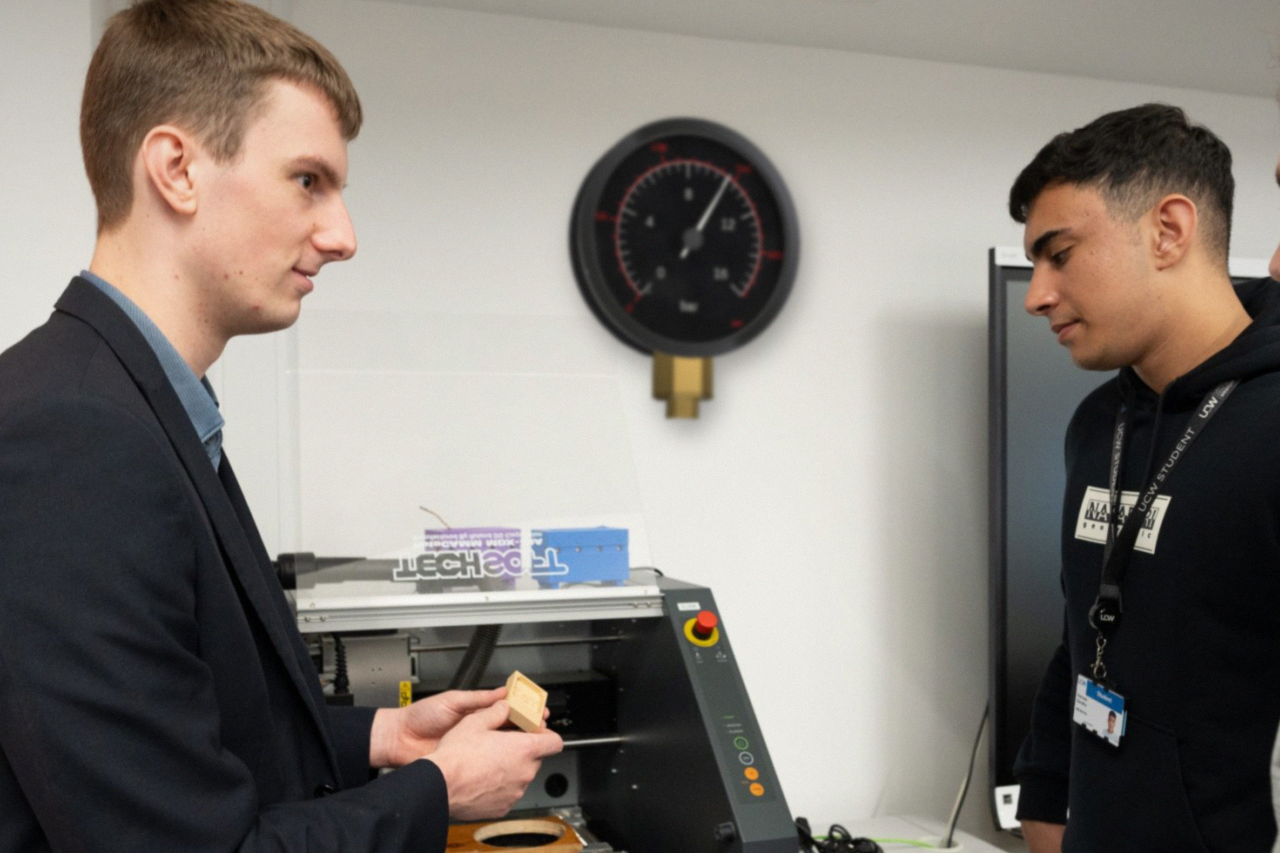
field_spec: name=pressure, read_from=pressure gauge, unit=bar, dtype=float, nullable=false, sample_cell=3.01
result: 10
